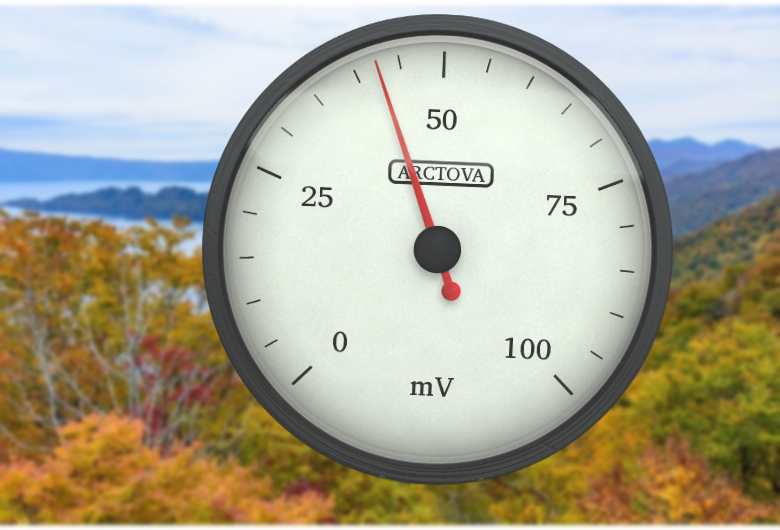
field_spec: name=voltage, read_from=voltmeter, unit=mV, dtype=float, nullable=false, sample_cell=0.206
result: 42.5
